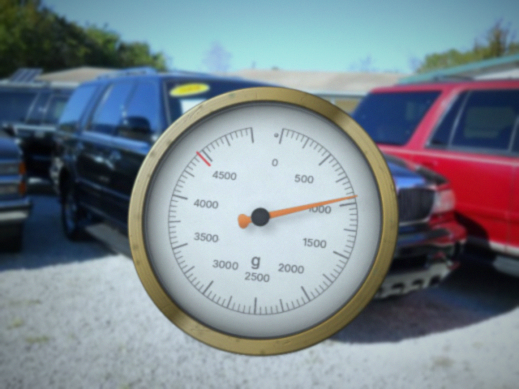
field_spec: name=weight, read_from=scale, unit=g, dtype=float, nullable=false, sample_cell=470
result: 950
